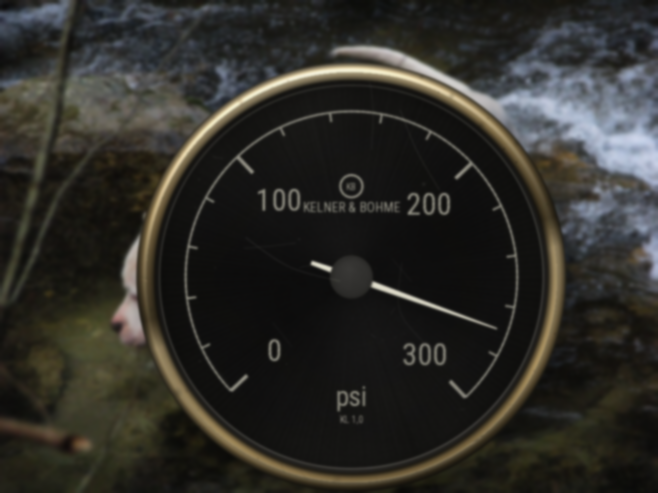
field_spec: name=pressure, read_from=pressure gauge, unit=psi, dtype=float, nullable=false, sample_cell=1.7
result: 270
